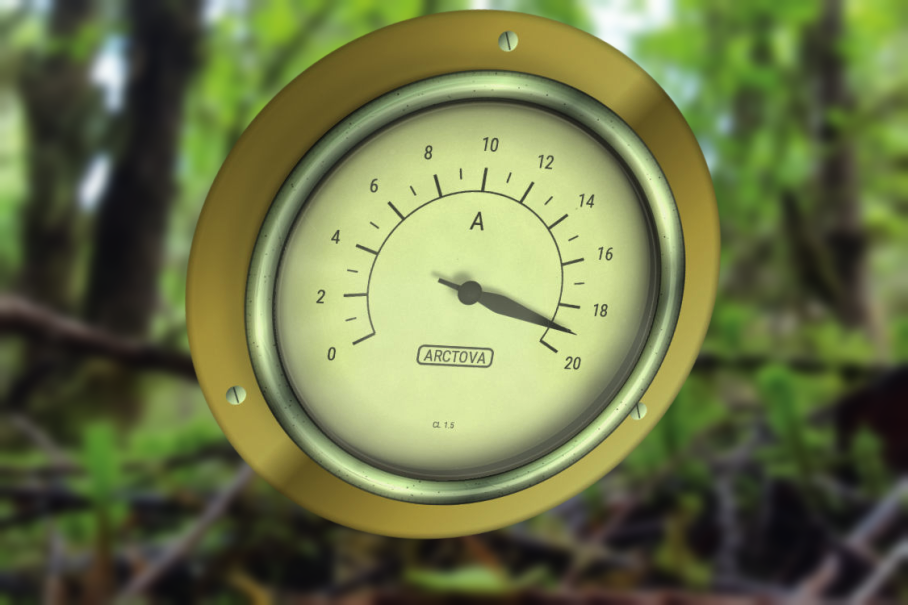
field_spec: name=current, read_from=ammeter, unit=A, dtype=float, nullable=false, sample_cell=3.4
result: 19
